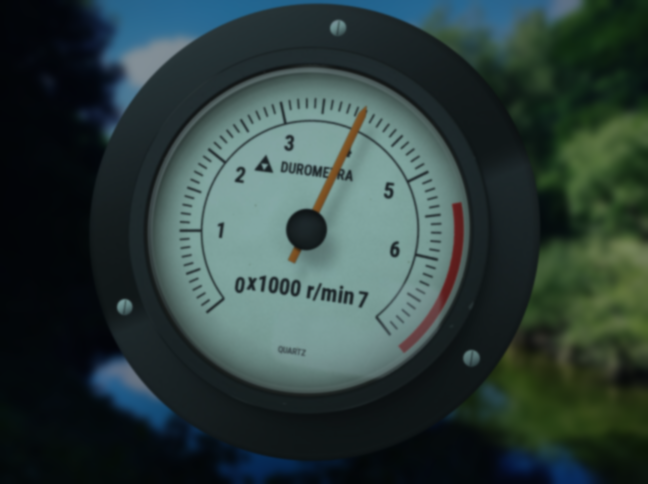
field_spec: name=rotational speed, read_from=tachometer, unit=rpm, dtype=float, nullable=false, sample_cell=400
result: 4000
